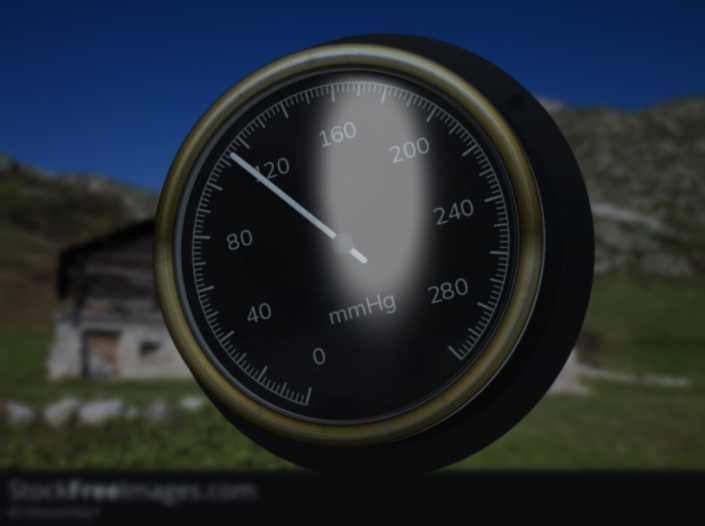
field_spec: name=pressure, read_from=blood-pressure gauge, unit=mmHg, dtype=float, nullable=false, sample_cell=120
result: 114
